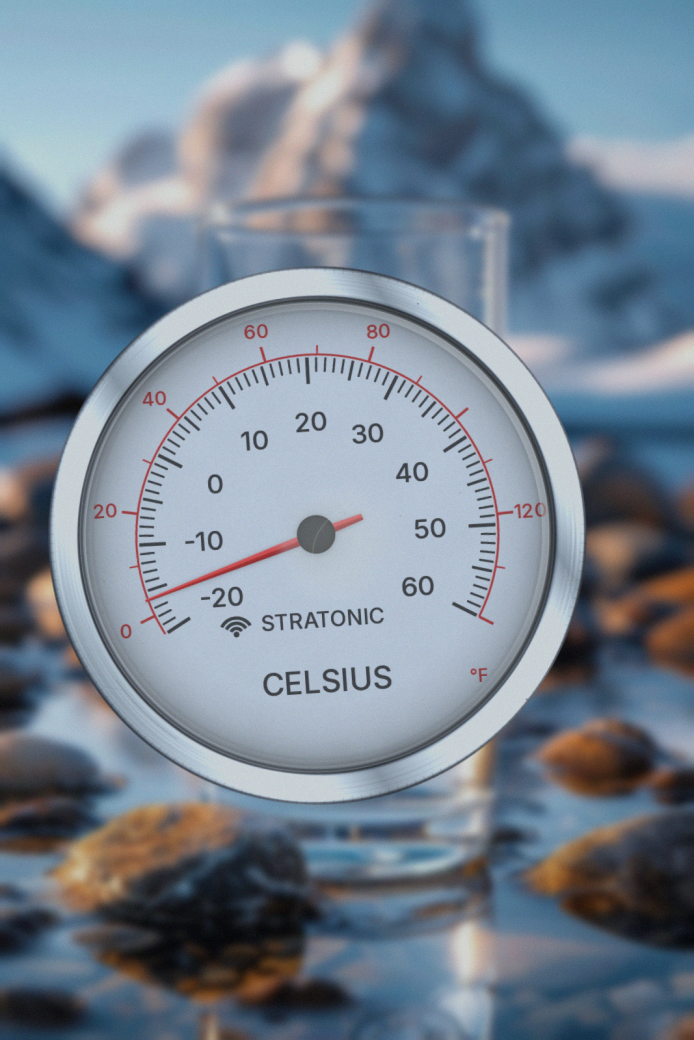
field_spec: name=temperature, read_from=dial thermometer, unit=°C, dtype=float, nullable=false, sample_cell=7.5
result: -16
